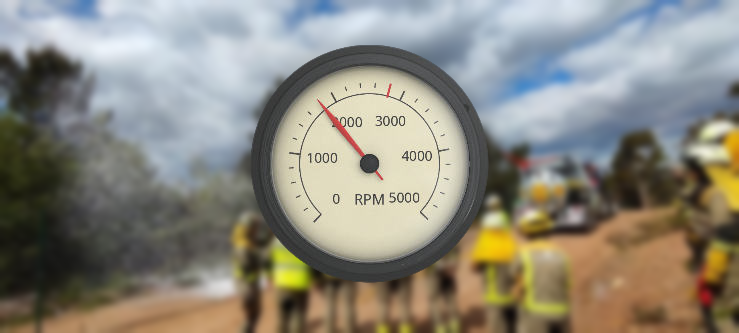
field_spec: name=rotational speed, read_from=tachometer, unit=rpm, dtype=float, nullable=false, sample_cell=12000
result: 1800
